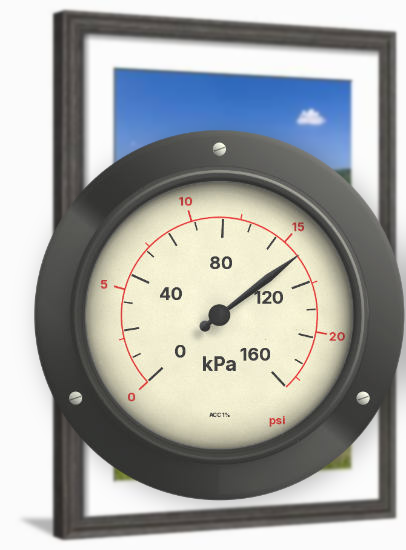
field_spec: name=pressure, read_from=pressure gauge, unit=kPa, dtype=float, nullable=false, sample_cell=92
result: 110
